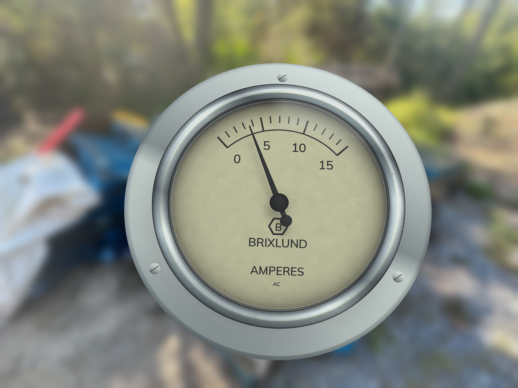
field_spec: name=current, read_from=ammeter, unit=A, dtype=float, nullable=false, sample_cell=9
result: 3.5
